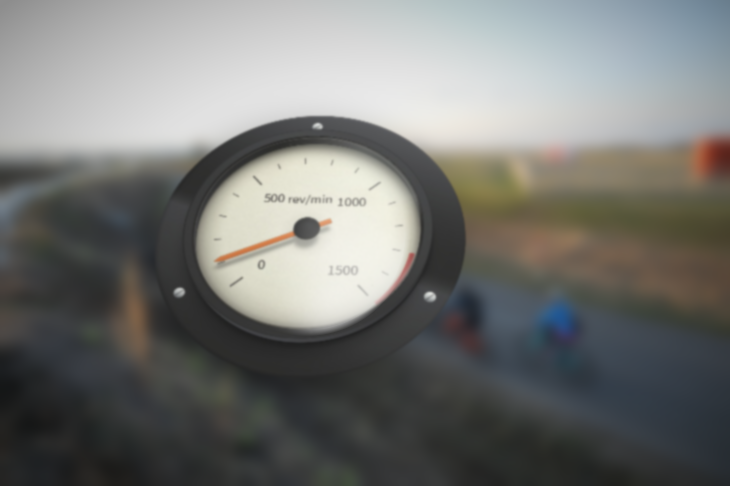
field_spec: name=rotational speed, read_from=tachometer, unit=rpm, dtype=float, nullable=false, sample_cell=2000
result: 100
